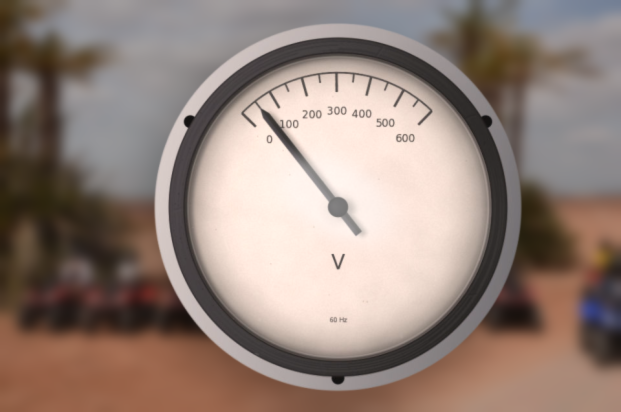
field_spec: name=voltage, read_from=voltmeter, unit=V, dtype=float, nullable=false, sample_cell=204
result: 50
